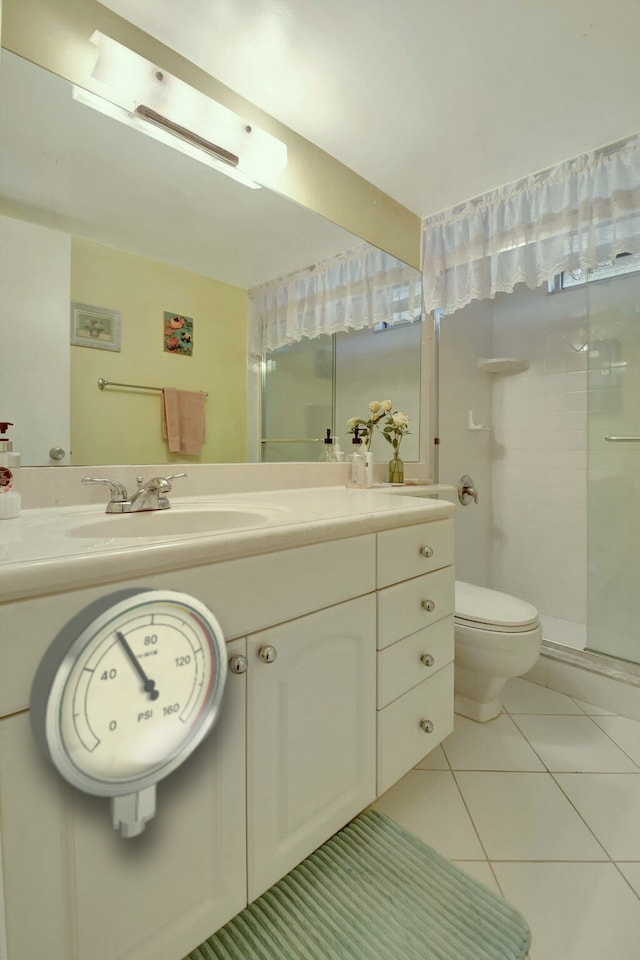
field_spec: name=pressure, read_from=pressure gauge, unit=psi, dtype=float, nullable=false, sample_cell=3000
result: 60
